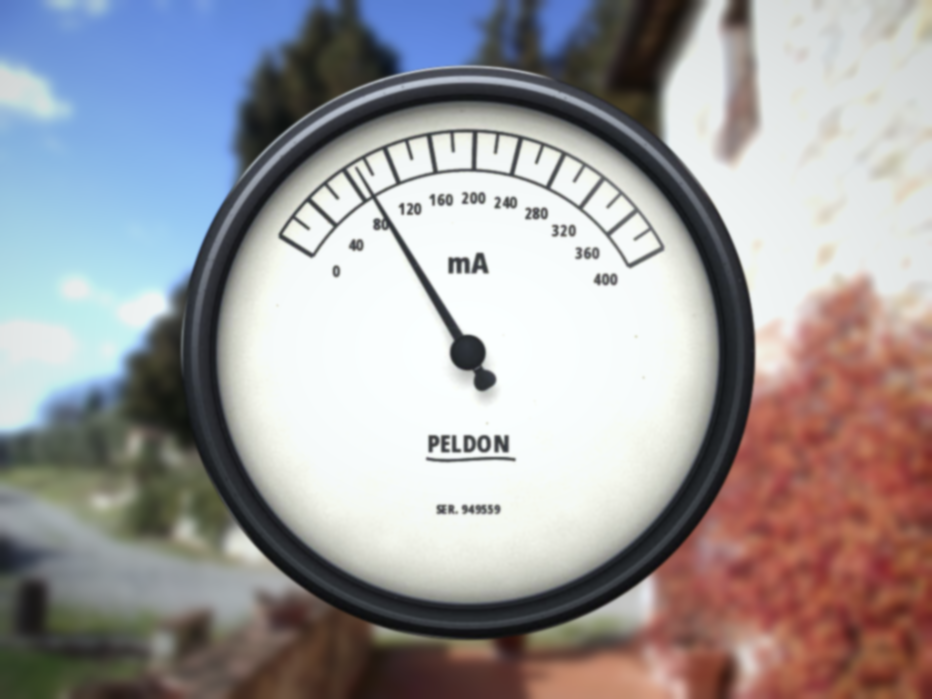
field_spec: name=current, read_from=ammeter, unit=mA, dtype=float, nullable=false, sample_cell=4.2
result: 90
